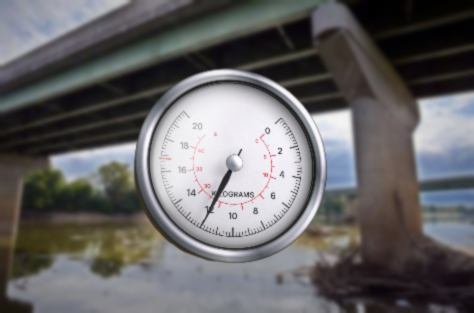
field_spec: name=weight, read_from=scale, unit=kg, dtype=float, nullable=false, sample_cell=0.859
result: 12
